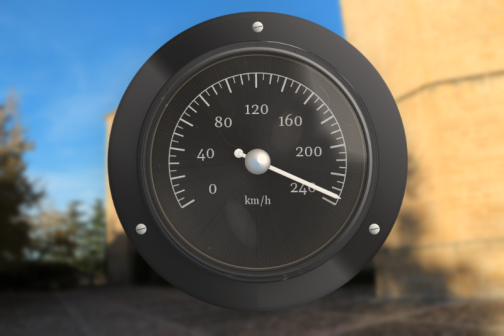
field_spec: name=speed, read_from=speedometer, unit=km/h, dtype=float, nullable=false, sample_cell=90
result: 235
